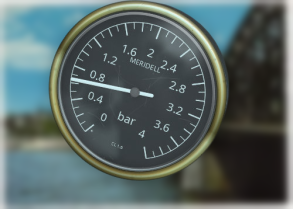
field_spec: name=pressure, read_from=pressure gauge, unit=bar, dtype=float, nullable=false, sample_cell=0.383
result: 0.65
